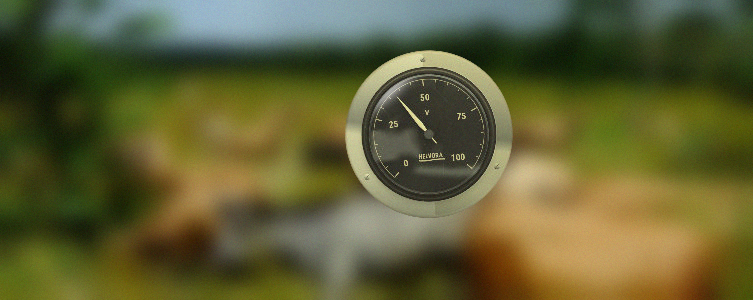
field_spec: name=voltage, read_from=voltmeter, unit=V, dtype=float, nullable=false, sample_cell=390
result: 37.5
